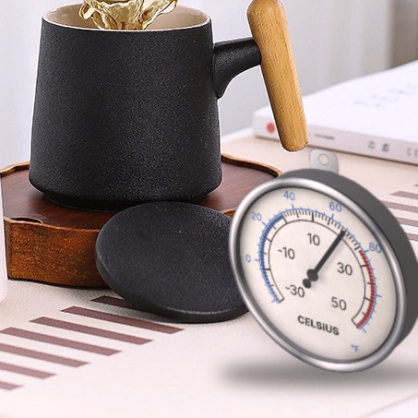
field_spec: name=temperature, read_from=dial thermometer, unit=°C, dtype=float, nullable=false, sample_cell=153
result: 20
